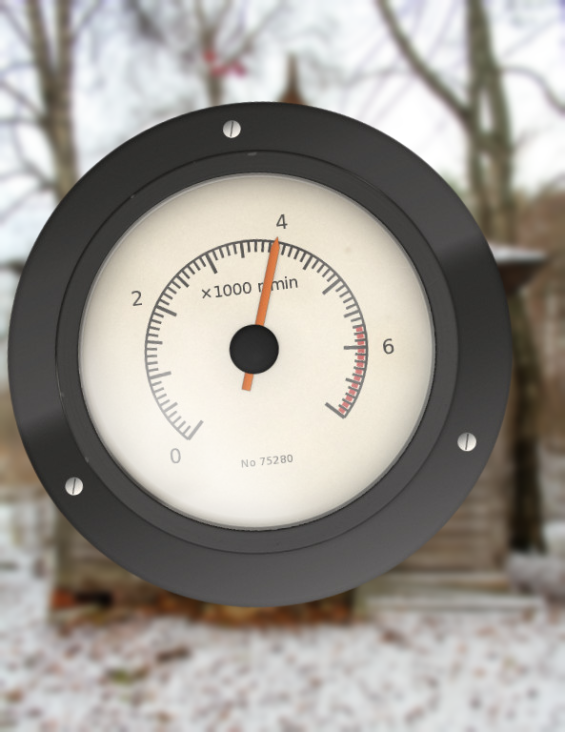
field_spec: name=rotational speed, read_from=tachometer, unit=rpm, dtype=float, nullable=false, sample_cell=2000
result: 4000
